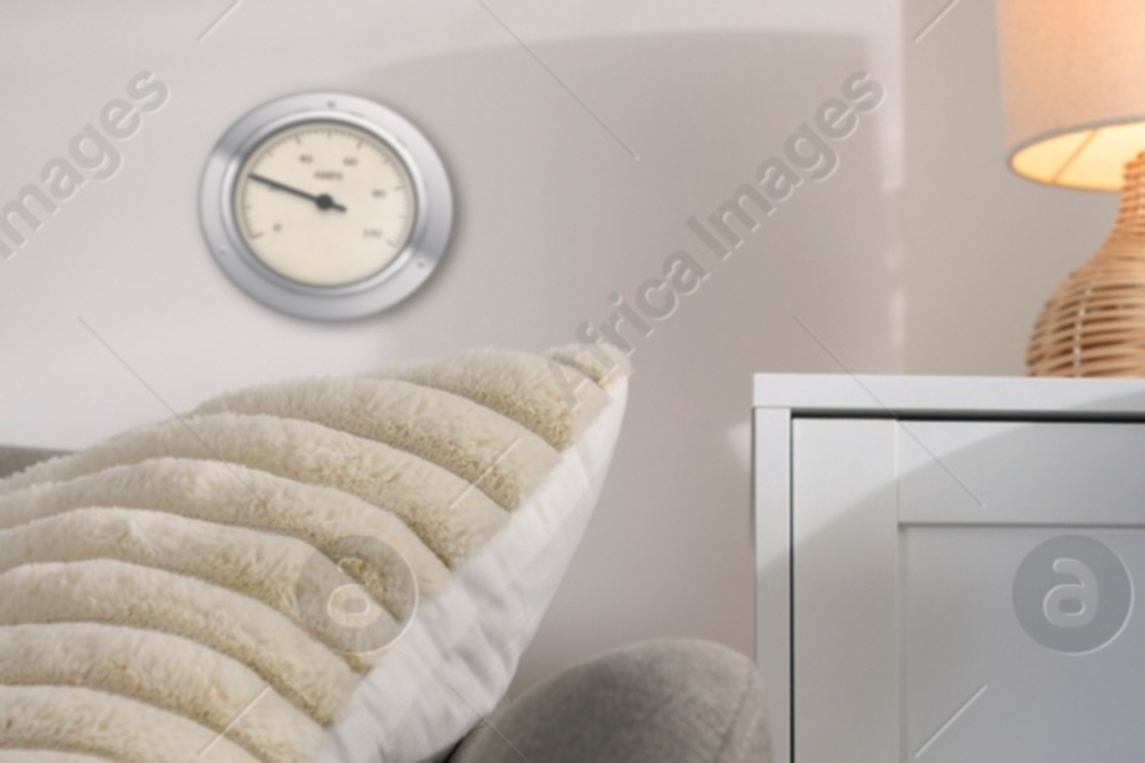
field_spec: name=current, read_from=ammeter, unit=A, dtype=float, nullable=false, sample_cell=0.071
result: 20
